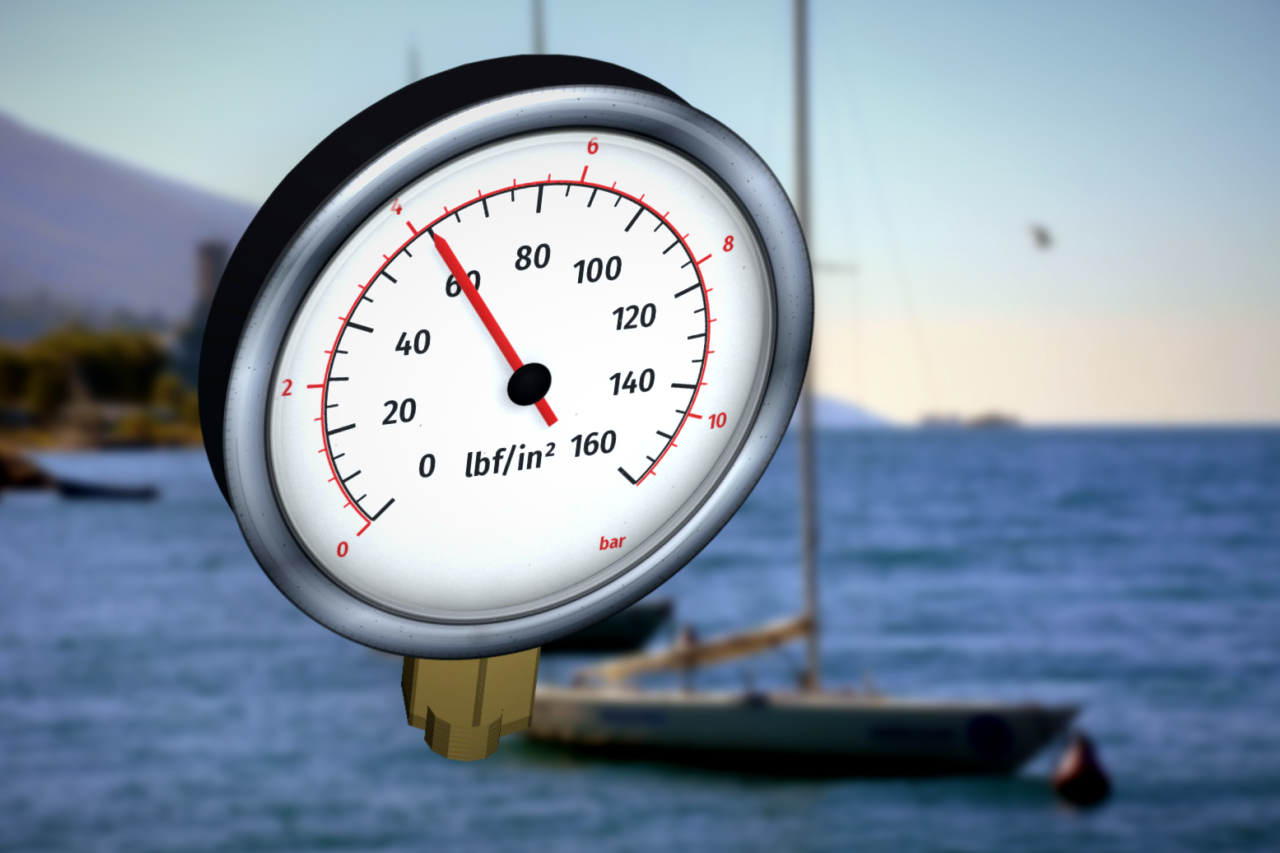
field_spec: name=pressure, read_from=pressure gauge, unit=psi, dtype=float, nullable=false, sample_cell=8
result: 60
